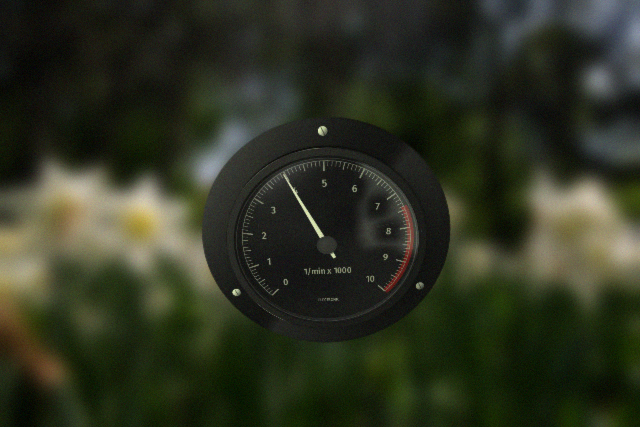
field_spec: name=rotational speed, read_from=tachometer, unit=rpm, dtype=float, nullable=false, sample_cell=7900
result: 4000
